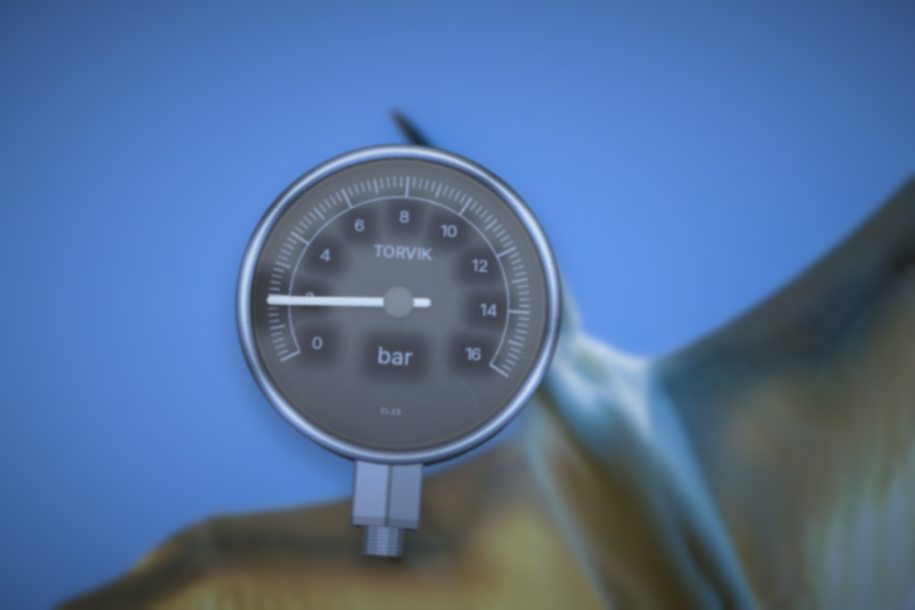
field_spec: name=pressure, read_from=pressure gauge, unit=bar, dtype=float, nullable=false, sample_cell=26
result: 1.8
